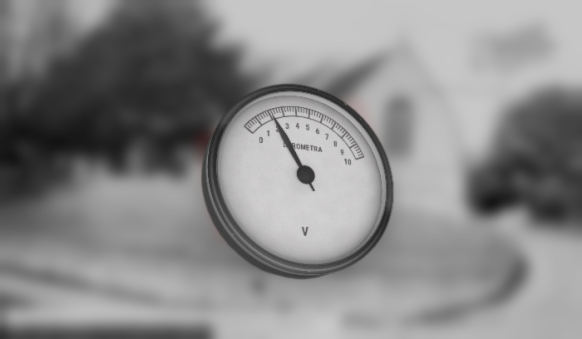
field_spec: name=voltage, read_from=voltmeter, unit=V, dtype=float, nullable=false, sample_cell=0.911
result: 2
